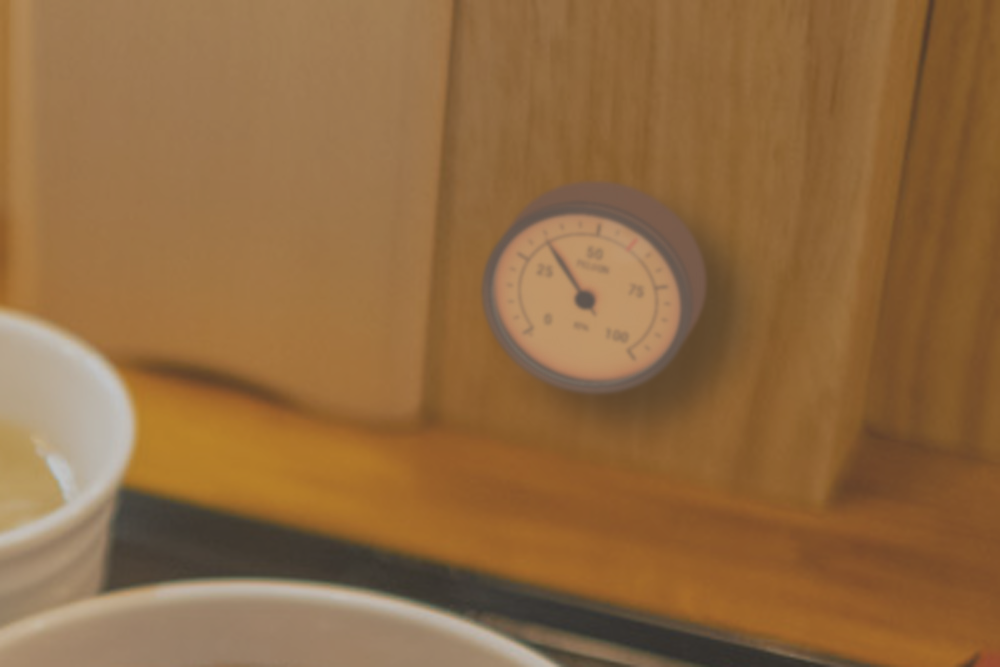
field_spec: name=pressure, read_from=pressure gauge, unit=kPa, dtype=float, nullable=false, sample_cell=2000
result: 35
